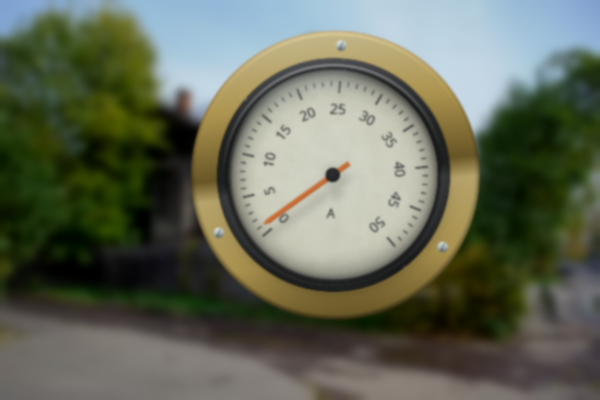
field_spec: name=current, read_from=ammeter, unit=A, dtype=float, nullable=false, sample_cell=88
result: 1
